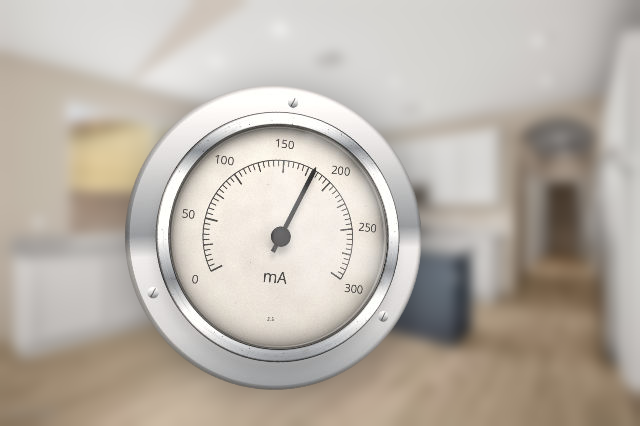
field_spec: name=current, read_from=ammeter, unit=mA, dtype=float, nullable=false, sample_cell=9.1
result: 180
